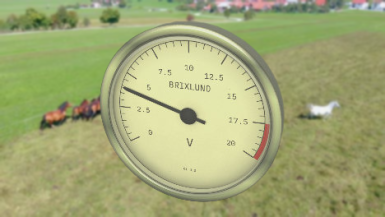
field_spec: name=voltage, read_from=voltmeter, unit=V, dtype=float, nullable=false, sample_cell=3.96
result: 4
